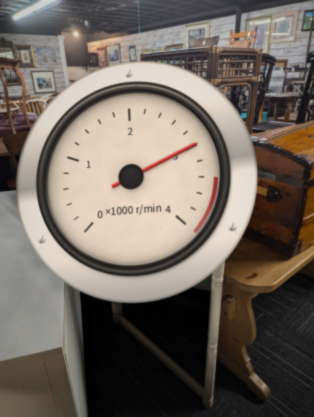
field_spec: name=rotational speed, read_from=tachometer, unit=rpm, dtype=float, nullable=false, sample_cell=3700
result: 3000
